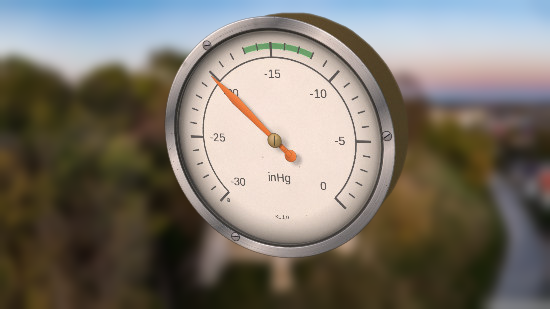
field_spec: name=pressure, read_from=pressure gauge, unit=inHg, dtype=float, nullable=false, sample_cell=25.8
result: -20
